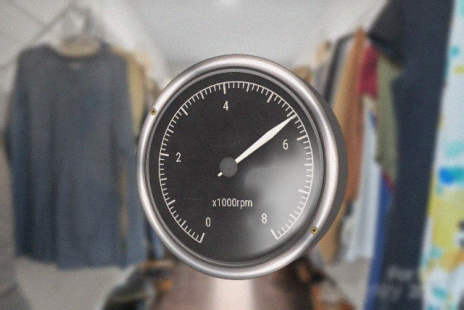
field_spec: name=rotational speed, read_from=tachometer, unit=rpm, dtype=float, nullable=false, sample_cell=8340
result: 5600
